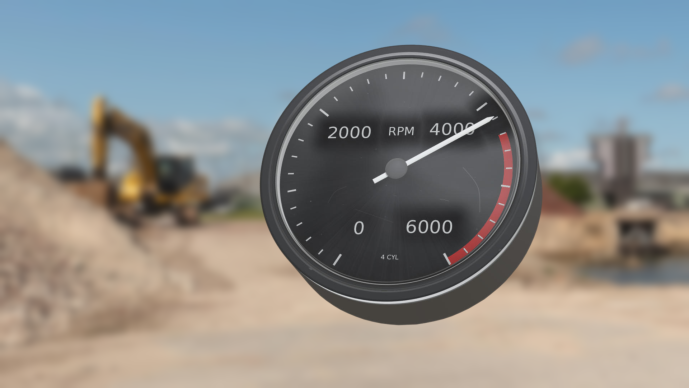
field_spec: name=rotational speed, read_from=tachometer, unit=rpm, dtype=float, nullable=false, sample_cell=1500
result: 4200
